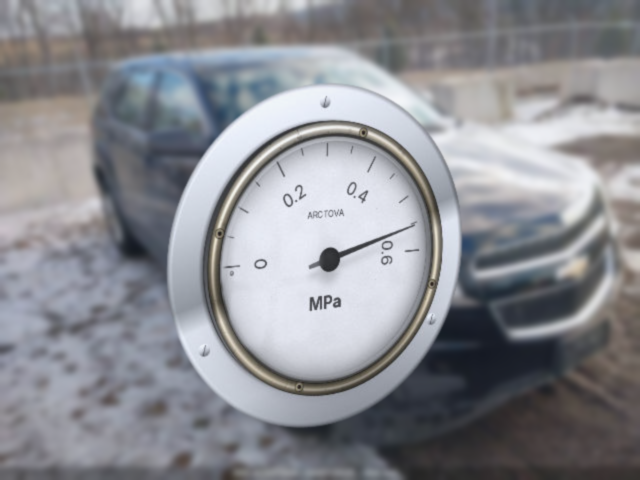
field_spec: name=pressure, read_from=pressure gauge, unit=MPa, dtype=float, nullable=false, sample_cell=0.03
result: 0.55
